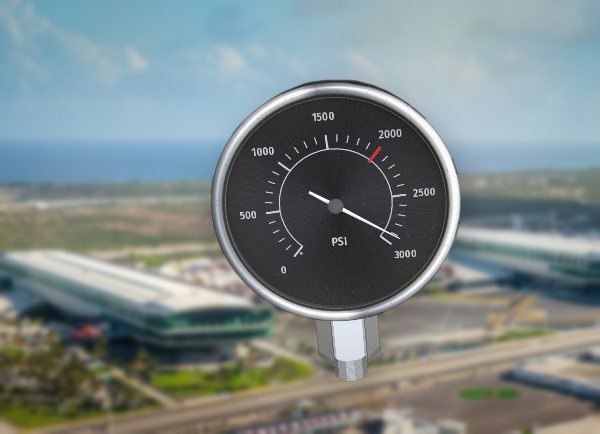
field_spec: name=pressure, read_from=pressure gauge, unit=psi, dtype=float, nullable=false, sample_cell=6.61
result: 2900
